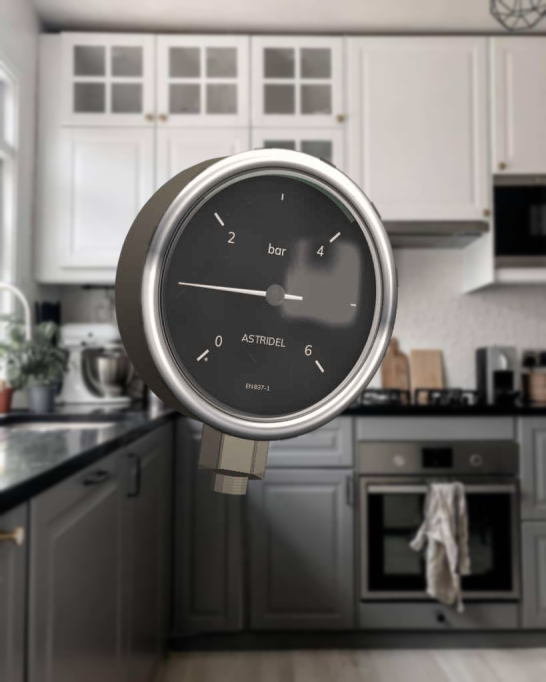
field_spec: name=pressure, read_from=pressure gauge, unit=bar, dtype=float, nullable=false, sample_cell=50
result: 1
